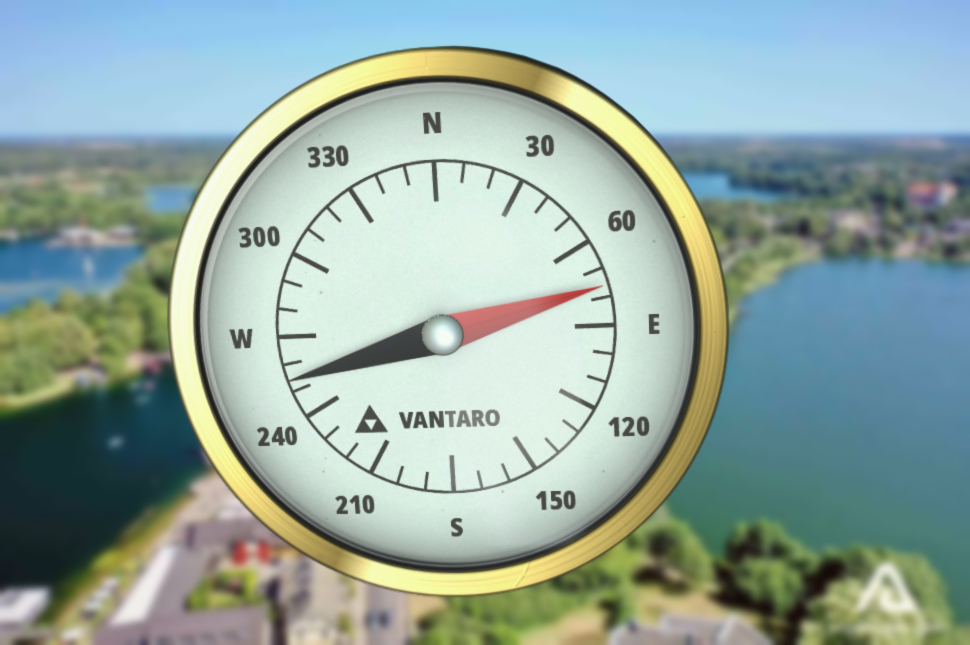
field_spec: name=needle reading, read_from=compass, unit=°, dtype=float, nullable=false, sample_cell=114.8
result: 75
